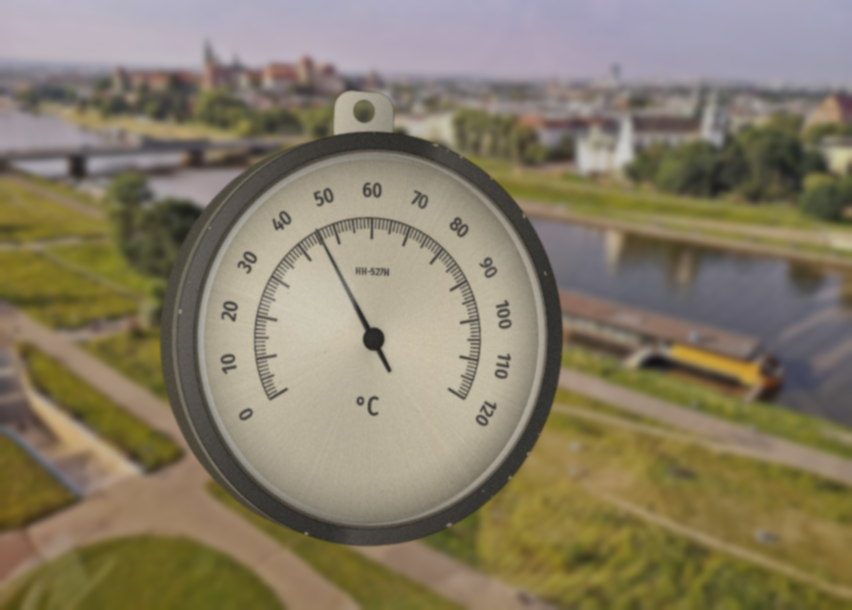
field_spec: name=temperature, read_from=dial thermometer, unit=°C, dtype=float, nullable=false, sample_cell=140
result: 45
